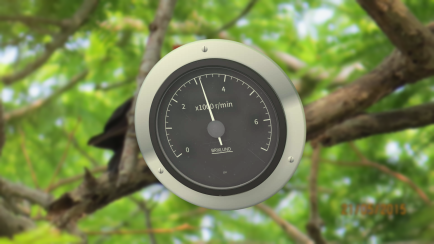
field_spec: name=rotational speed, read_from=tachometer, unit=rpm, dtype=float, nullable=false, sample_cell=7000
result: 3200
